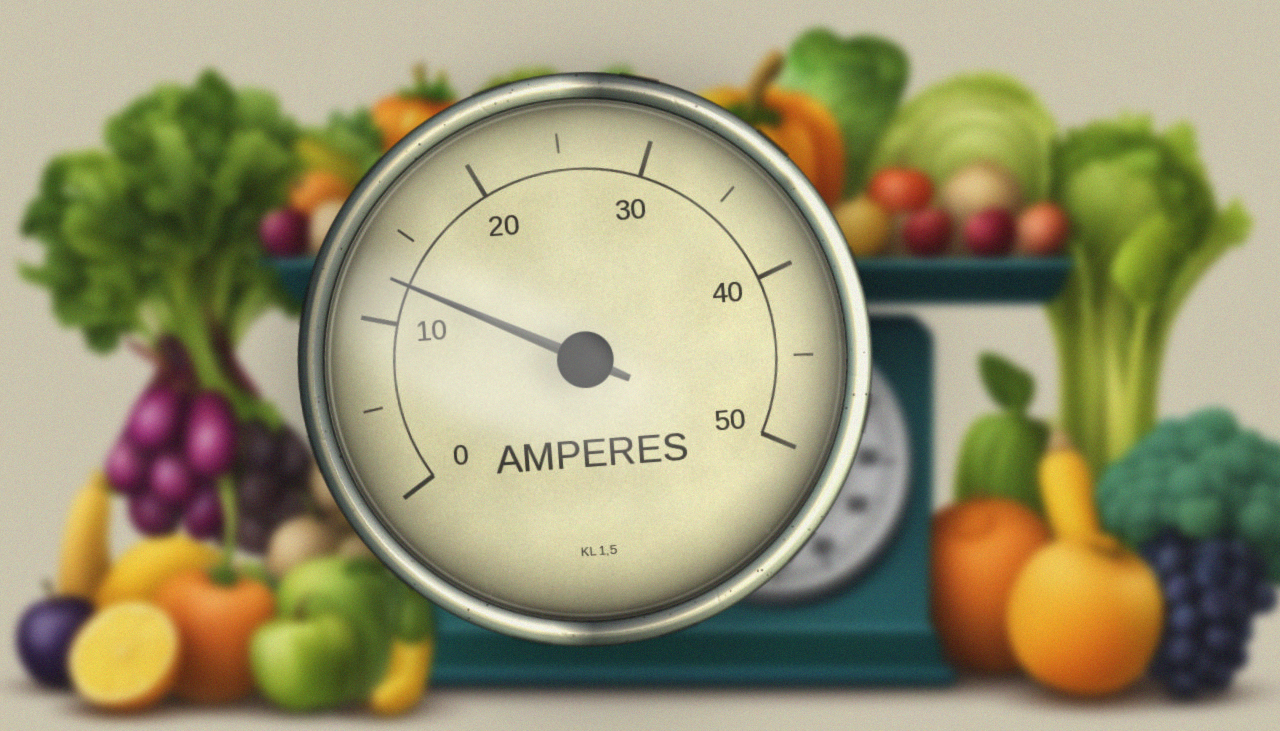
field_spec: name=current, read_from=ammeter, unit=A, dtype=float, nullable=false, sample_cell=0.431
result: 12.5
